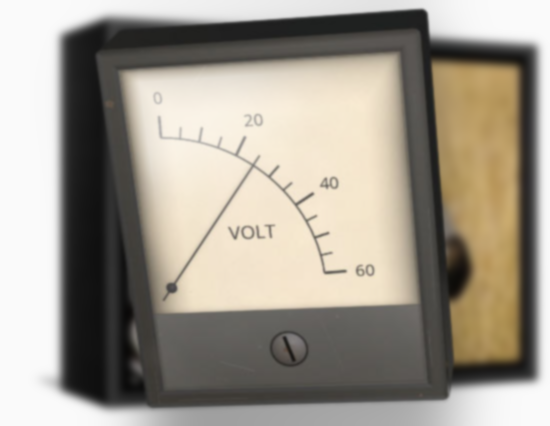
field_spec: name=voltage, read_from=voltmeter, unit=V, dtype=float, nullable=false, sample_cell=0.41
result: 25
